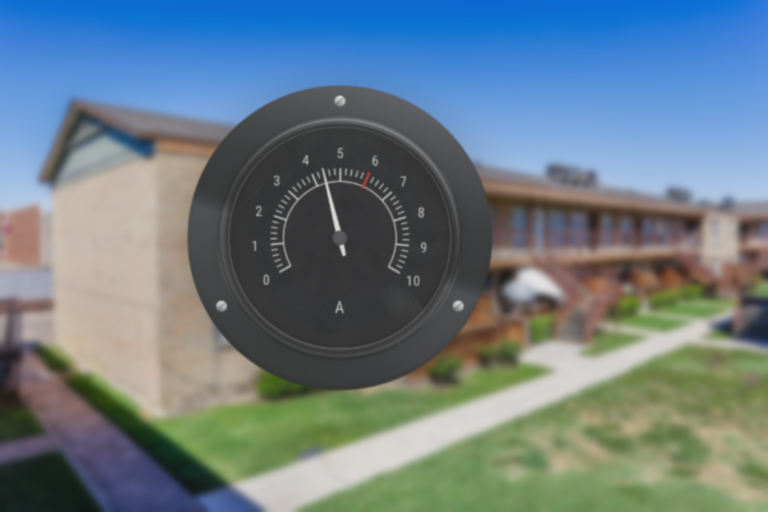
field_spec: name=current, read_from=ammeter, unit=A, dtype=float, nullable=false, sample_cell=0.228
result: 4.4
